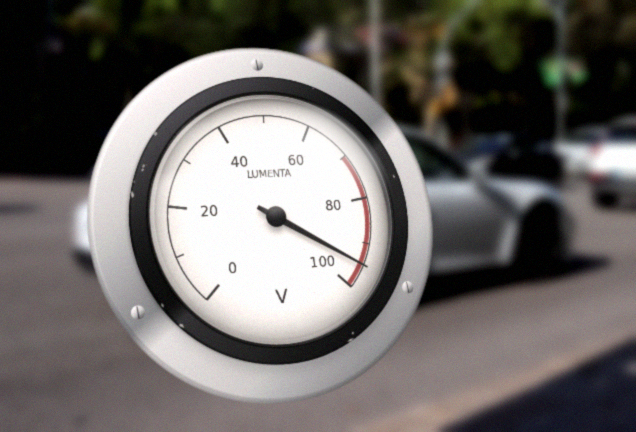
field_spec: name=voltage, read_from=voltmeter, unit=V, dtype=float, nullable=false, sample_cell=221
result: 95
